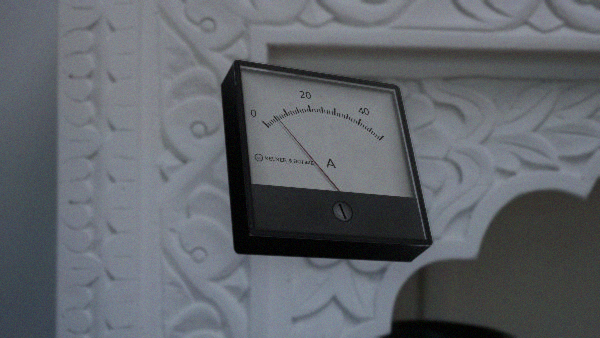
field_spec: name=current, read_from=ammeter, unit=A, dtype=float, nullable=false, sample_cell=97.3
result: 5
